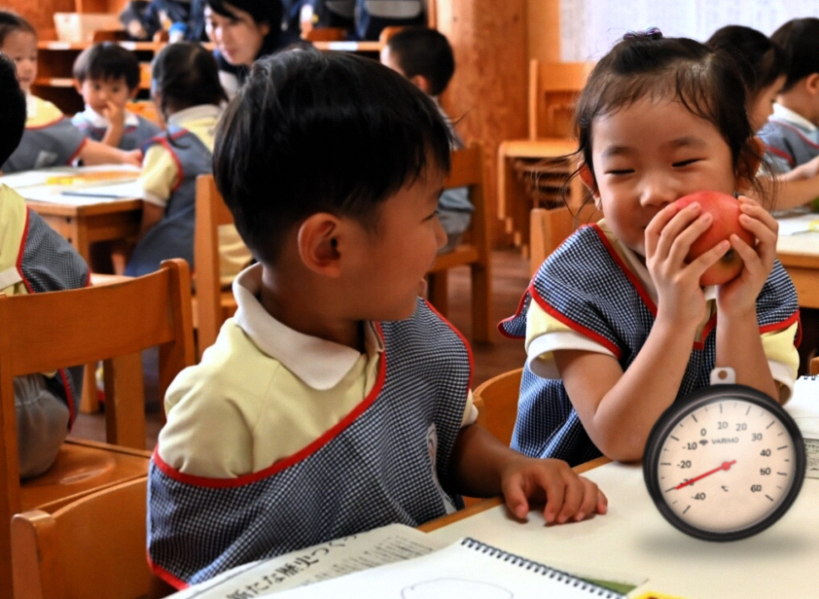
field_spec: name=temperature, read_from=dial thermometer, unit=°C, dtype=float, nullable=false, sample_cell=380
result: -30
